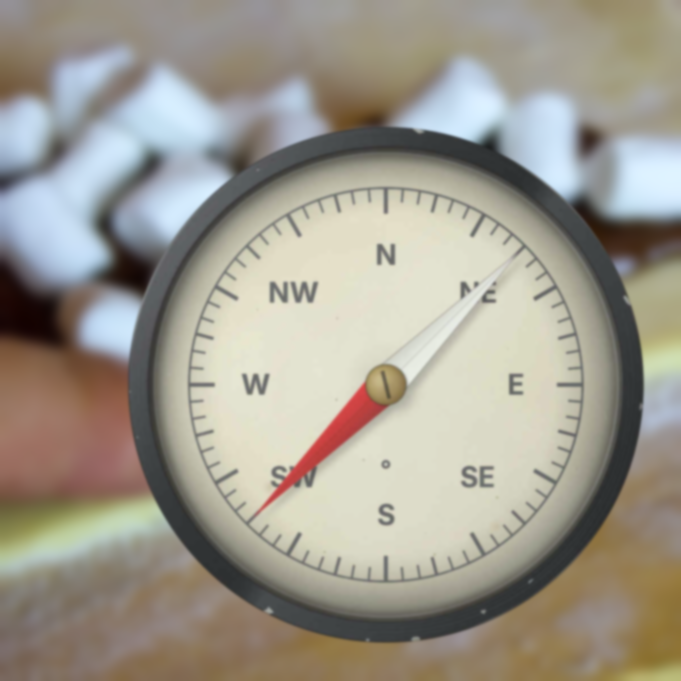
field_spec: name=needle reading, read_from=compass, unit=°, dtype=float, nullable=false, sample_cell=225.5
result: 225
